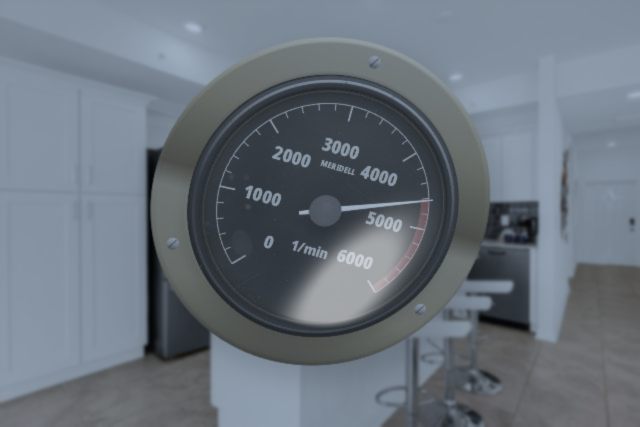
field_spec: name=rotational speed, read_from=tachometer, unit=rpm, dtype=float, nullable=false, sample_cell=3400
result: 4600
